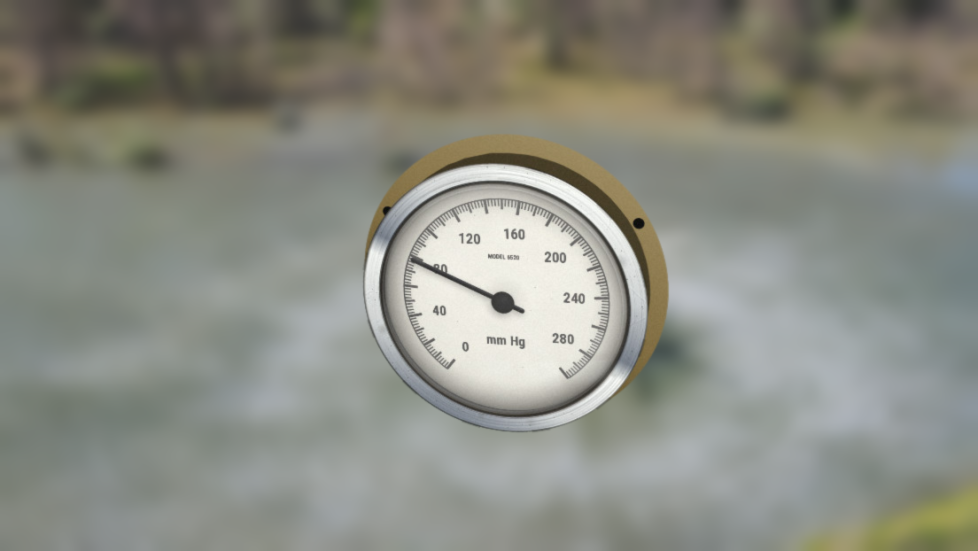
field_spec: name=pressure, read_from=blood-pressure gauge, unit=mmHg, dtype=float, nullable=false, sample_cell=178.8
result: 80
